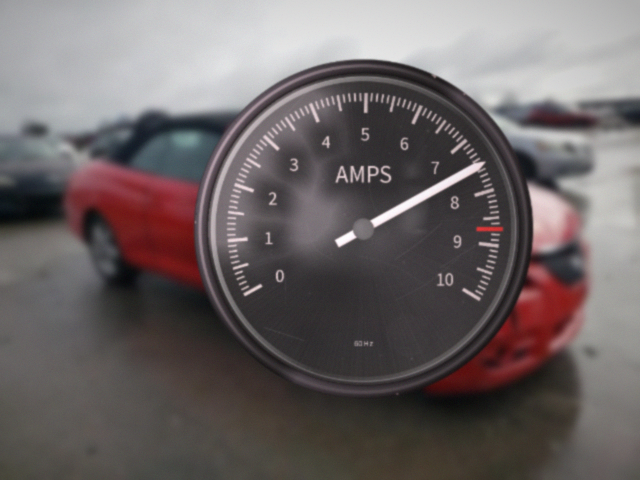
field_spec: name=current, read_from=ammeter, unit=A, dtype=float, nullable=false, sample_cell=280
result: 7.5
